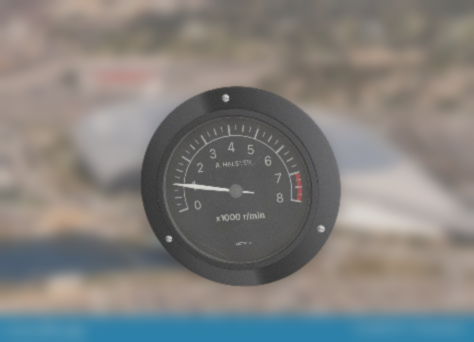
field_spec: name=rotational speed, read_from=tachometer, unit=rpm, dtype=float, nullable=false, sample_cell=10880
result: 1000
